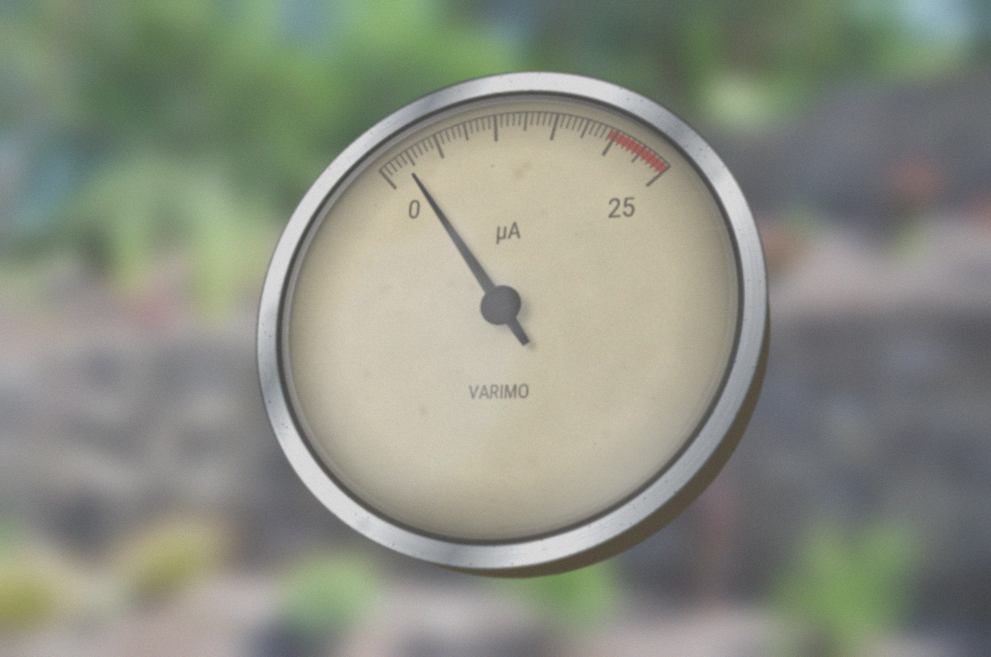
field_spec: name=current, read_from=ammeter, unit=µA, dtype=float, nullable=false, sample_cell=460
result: 2
